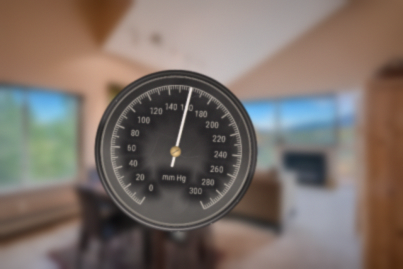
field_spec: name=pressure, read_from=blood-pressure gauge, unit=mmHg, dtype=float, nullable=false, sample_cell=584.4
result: 160
